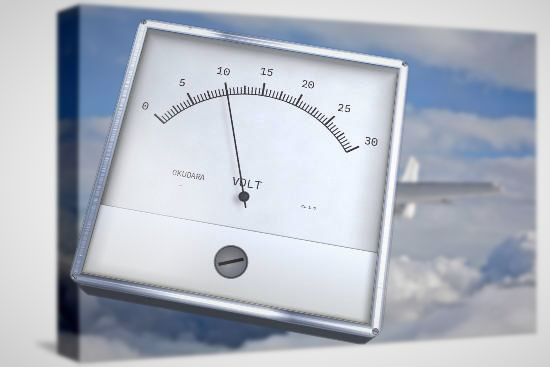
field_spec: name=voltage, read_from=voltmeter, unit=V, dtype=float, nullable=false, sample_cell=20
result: 10
